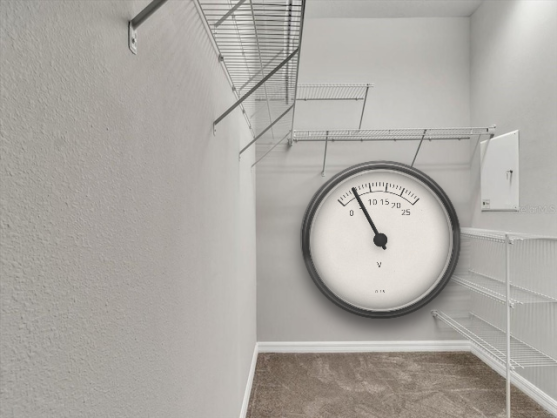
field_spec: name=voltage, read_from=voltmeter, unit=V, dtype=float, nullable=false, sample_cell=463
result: 5
